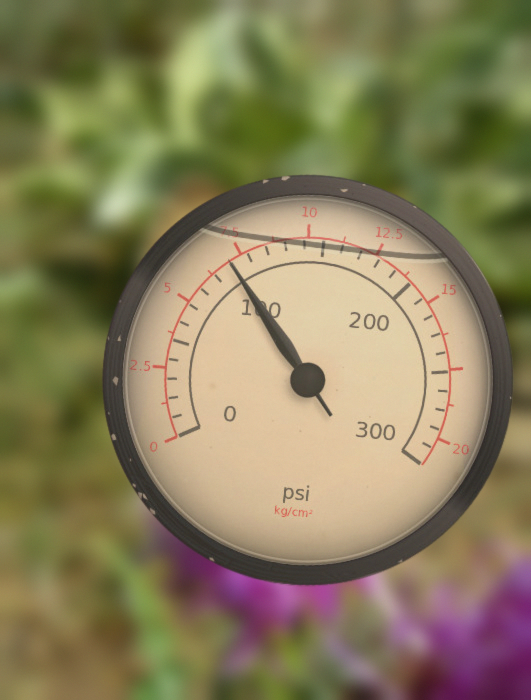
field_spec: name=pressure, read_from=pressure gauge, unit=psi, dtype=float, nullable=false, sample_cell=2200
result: 100
